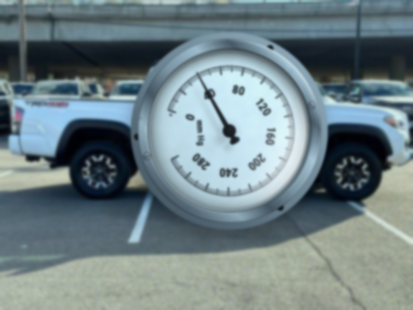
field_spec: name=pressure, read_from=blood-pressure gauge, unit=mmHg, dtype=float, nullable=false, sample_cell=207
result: 40
